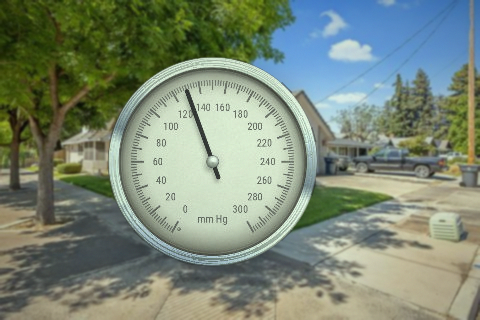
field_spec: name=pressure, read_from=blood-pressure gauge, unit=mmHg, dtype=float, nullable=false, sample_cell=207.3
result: 130
